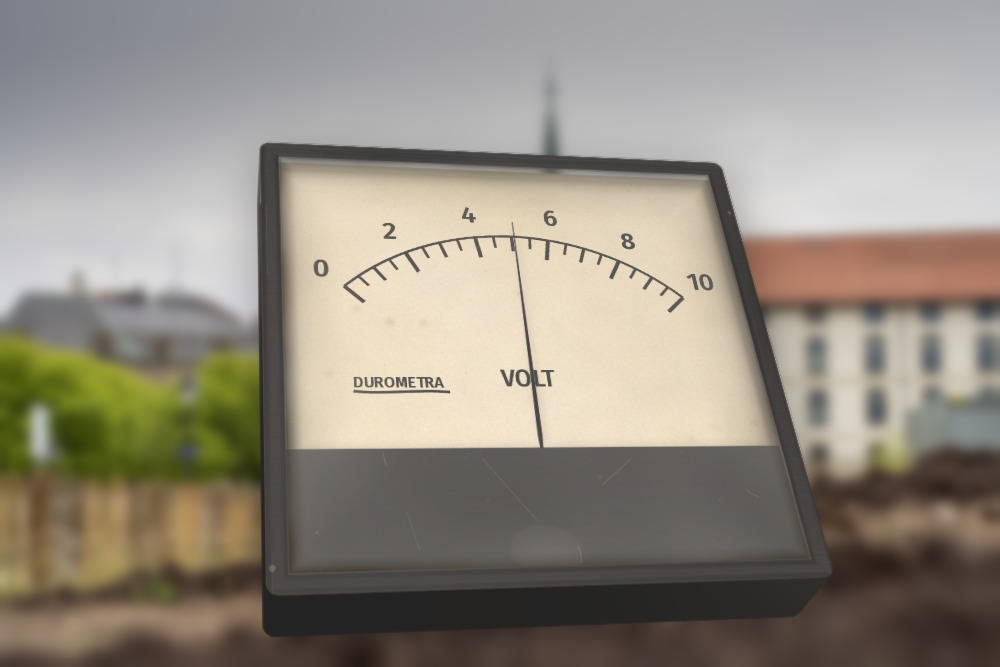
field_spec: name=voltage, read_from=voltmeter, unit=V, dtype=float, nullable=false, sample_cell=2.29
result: 5
